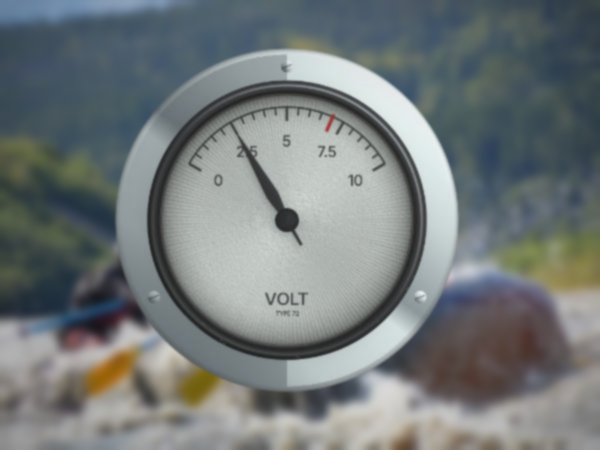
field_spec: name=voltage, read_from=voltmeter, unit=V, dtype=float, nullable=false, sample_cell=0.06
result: 2.5
